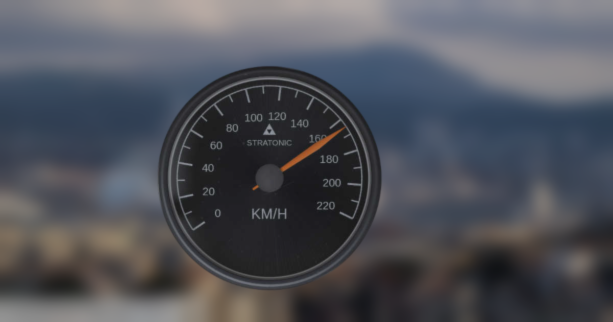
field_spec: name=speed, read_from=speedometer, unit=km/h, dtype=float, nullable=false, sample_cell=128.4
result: 165
